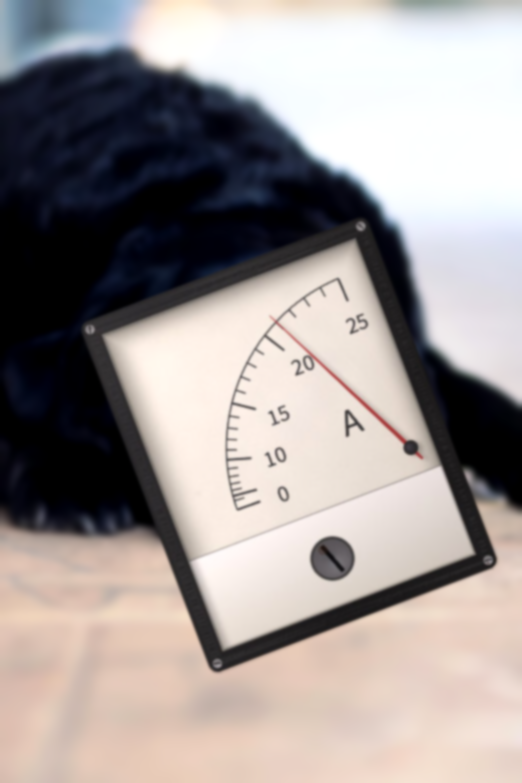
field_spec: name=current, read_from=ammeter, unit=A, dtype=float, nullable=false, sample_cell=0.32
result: 21
